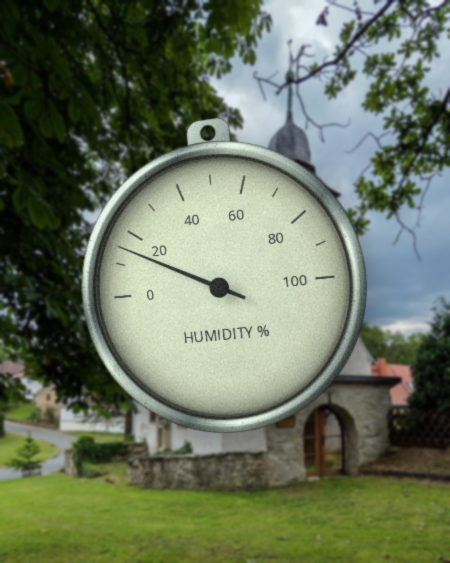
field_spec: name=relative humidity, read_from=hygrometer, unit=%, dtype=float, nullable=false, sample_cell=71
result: 15
